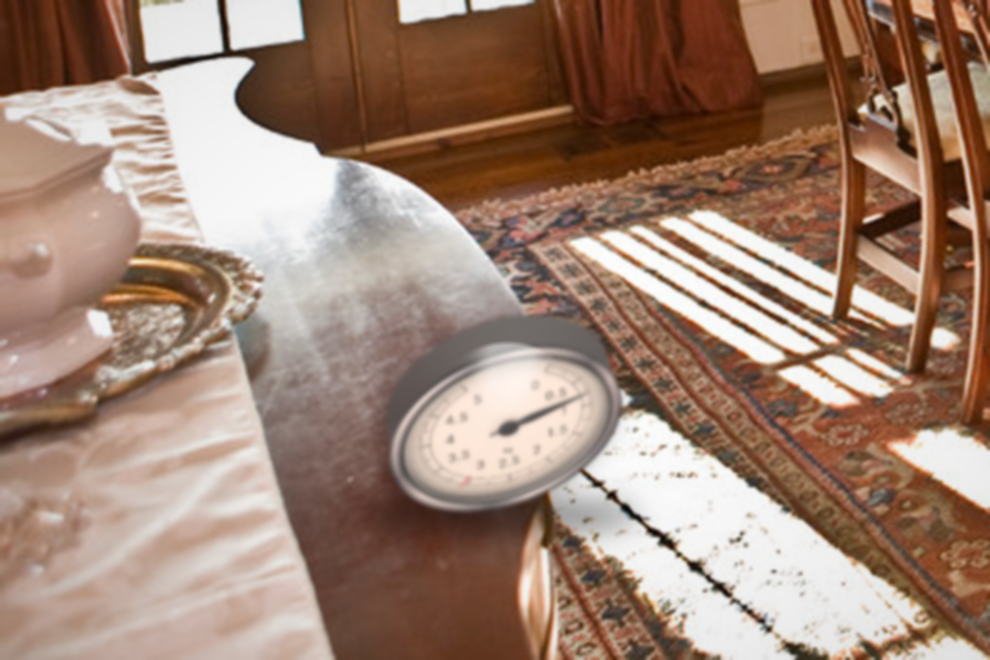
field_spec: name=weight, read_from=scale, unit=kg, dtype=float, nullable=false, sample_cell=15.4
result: 0.75
